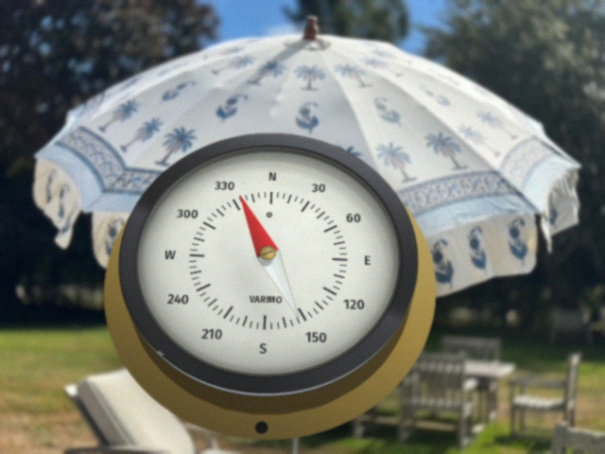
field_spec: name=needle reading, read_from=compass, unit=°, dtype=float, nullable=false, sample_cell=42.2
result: 335
